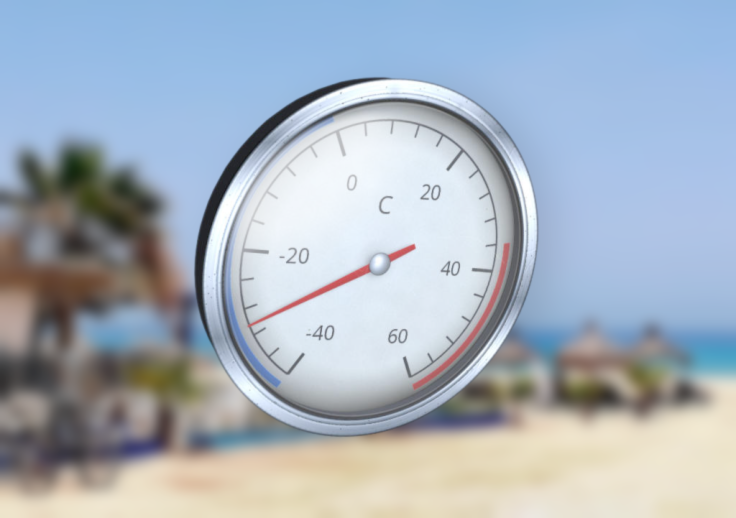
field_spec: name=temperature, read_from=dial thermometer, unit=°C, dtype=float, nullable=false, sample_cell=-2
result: -30
